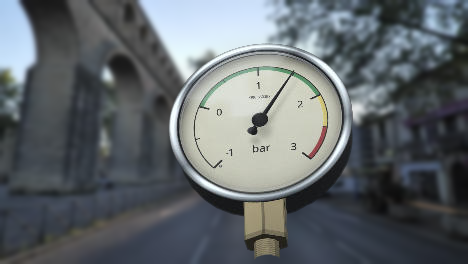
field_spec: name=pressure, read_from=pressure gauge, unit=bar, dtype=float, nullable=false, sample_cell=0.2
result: 1.5
